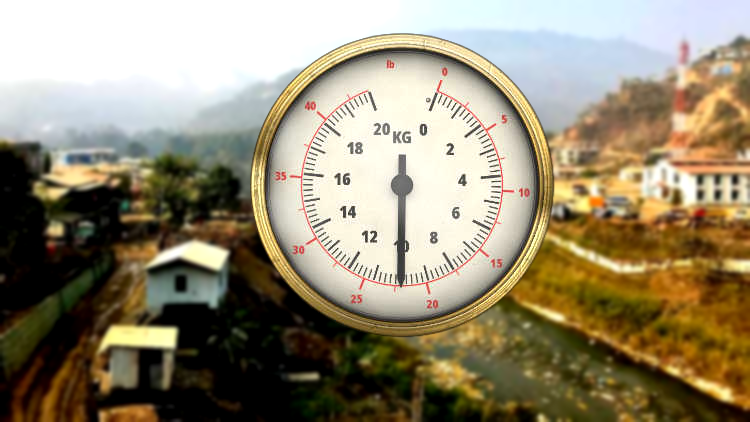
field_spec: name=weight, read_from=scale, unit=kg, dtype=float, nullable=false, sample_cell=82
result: 10
